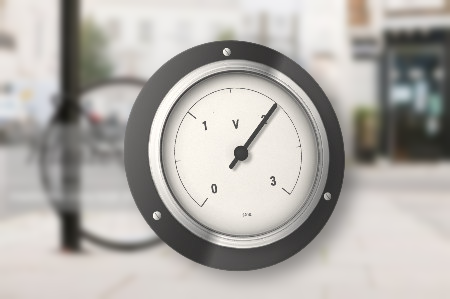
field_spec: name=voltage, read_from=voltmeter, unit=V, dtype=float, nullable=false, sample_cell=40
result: 2
